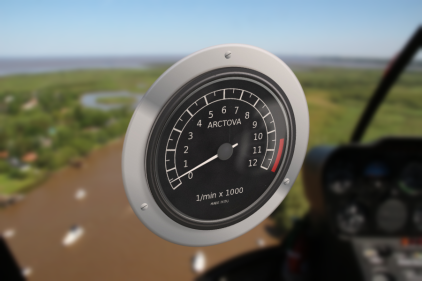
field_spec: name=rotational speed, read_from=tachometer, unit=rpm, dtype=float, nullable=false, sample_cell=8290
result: 500
